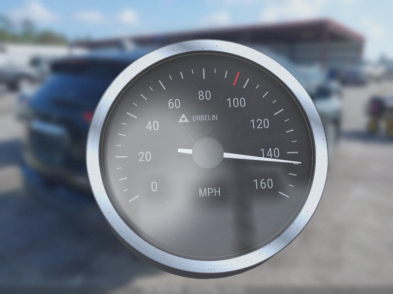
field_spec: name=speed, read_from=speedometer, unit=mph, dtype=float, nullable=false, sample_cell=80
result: 145
